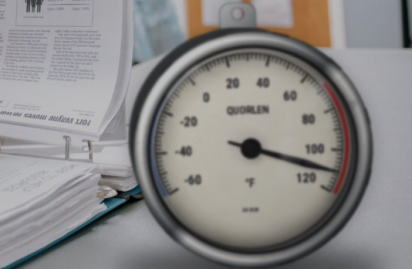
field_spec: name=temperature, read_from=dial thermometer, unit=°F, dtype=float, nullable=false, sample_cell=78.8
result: 110
